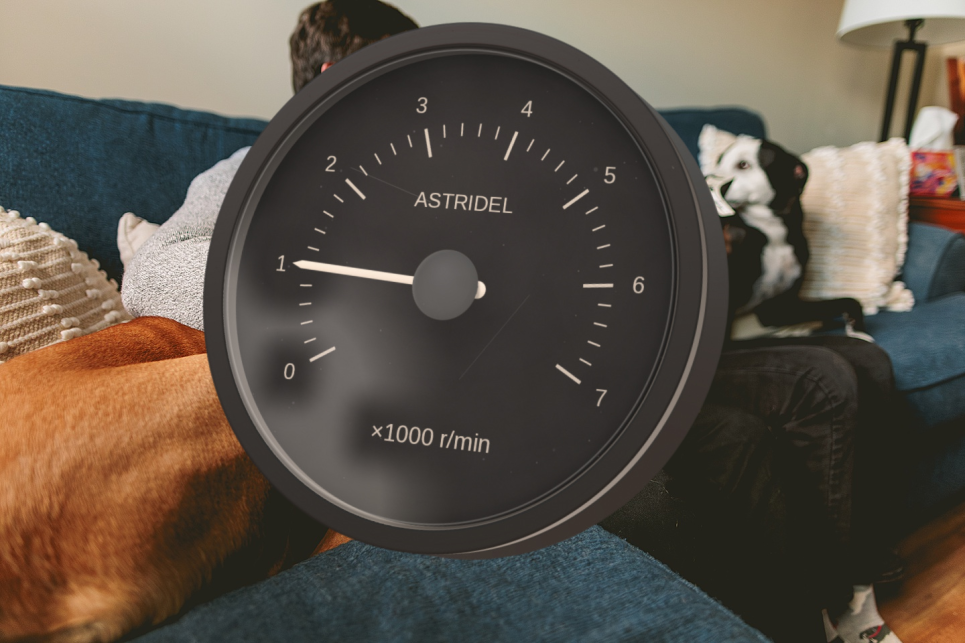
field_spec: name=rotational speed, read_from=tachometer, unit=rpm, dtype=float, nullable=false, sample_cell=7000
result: 1000
